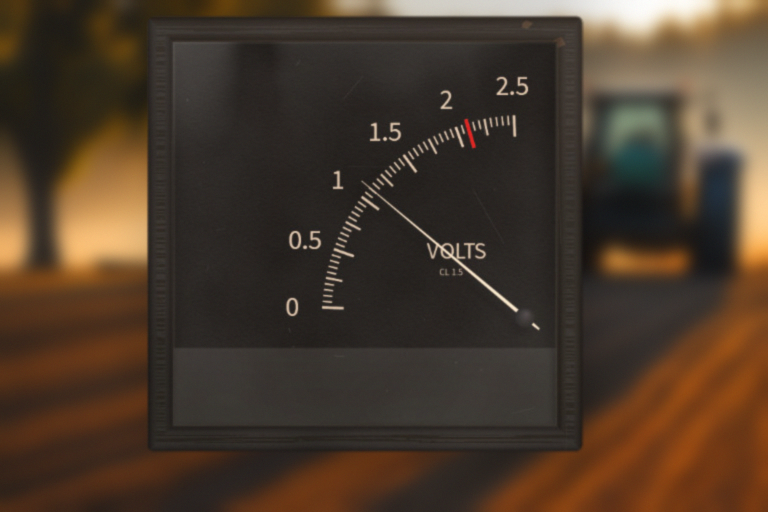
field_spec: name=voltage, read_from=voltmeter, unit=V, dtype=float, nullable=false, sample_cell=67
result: 1.1
